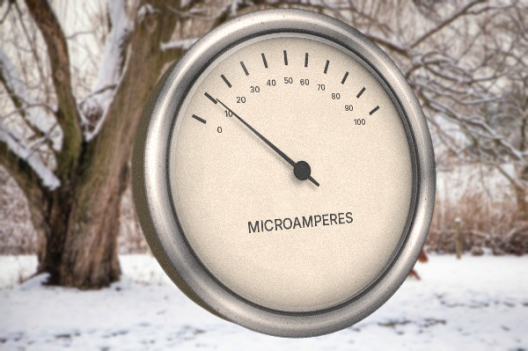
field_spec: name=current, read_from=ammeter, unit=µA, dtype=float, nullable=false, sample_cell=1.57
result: 10
